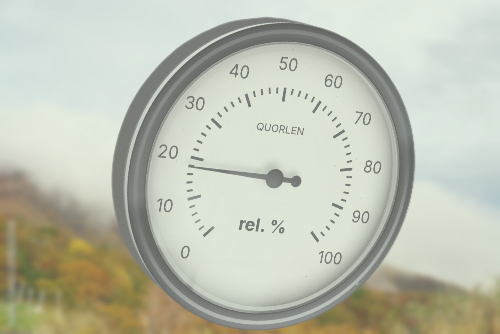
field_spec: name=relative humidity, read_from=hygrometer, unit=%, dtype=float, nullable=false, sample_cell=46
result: 18
